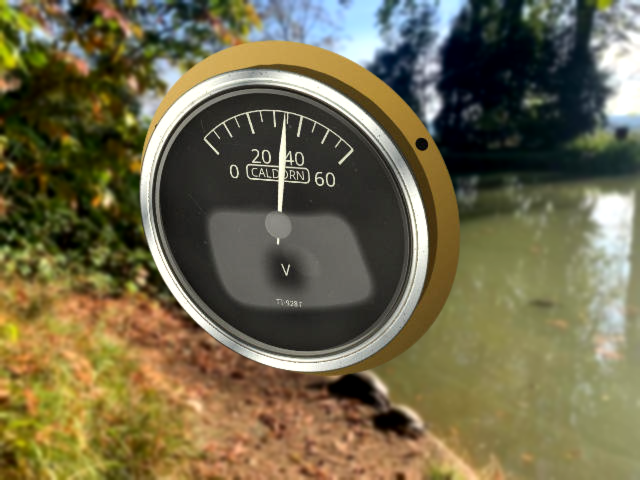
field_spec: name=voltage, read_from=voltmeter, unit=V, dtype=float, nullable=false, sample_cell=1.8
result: 35
